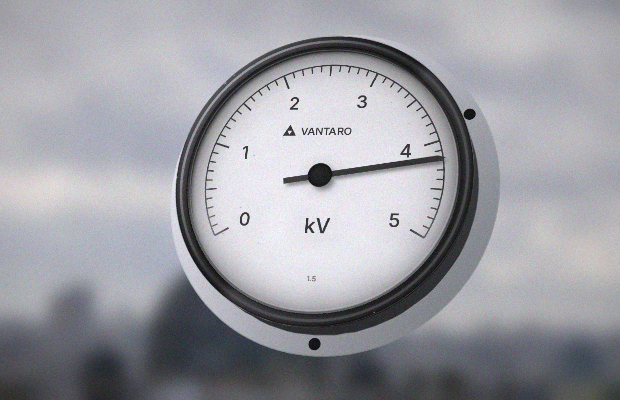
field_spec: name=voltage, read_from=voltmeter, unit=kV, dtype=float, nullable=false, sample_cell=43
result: 4.2
